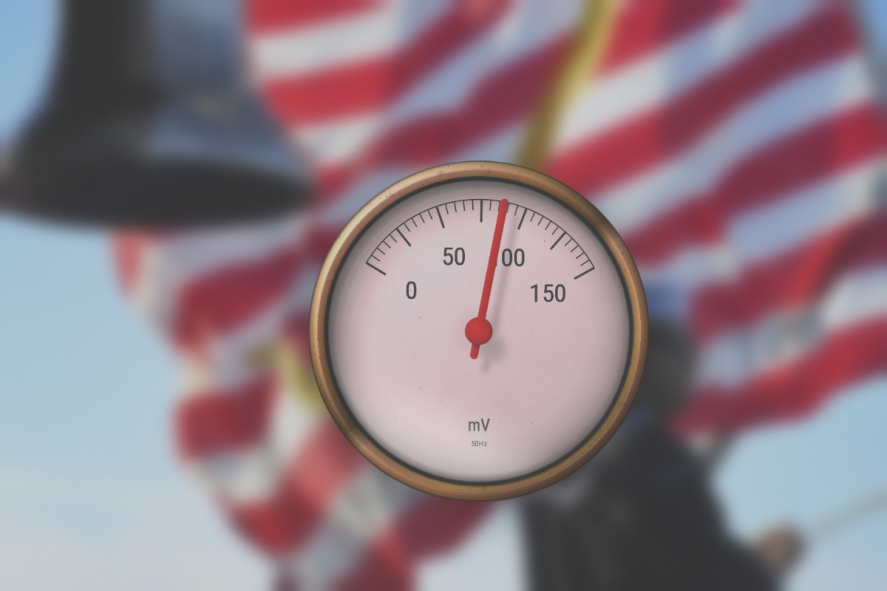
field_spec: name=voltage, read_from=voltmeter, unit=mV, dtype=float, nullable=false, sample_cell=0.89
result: 87.5
